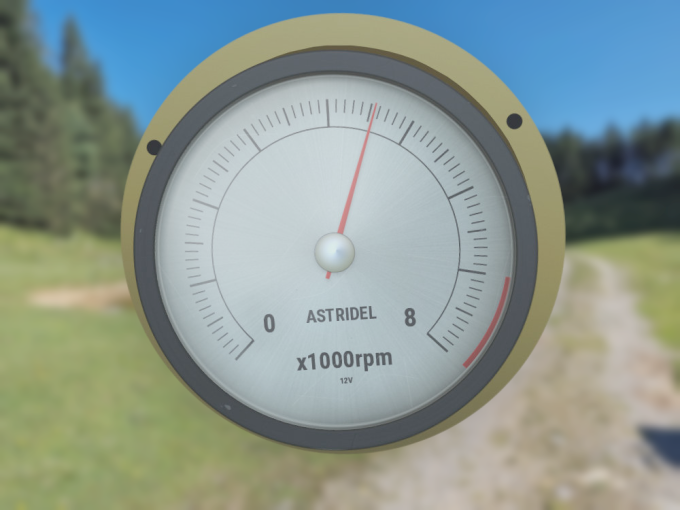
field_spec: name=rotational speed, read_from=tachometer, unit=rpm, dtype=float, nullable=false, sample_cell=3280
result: 4550
